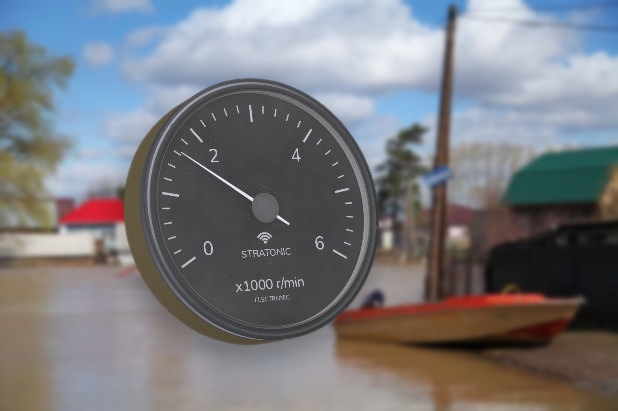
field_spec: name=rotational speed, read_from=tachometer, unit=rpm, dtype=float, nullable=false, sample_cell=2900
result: 1600
